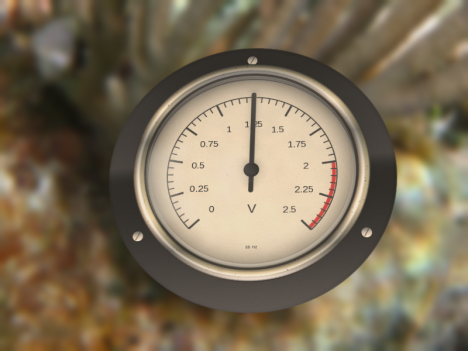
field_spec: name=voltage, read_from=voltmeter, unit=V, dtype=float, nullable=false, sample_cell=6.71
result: 1.25
